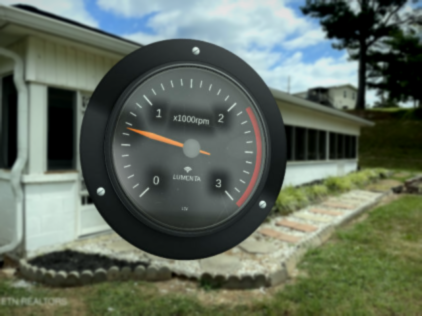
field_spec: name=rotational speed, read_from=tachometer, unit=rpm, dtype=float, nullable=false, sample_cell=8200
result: 650
